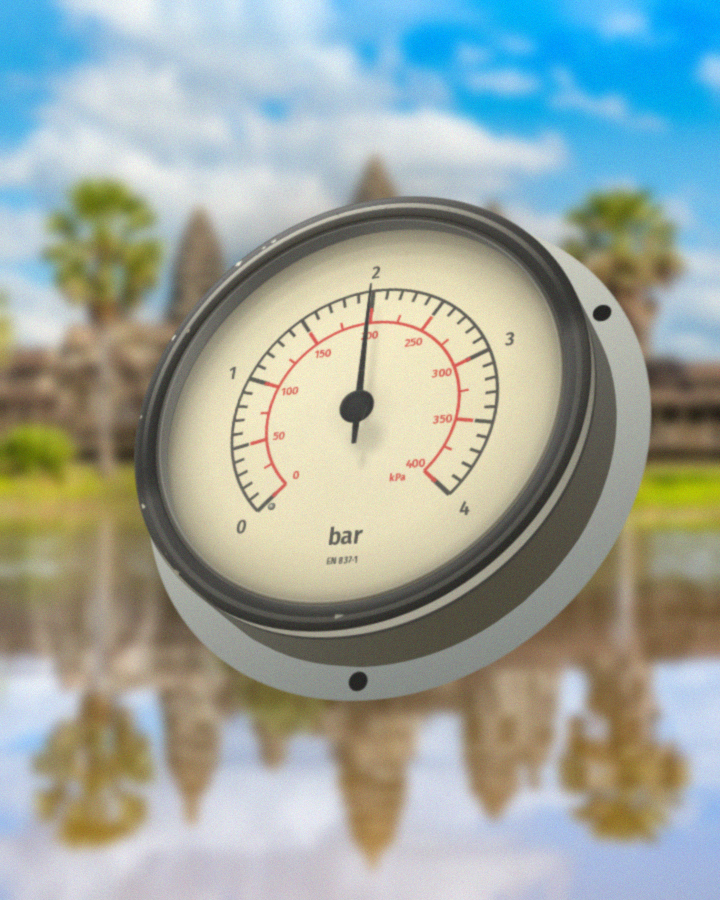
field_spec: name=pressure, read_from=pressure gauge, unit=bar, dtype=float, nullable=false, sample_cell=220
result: 2
